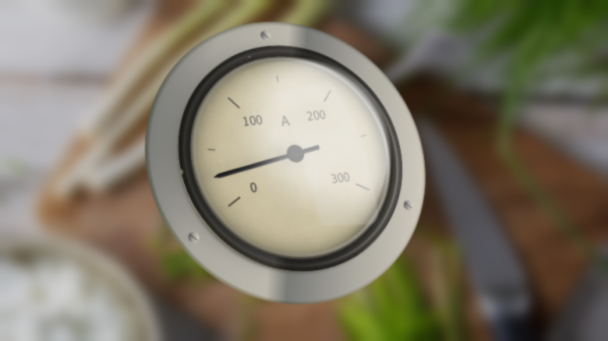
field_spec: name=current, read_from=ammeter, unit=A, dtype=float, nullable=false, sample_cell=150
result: 25
